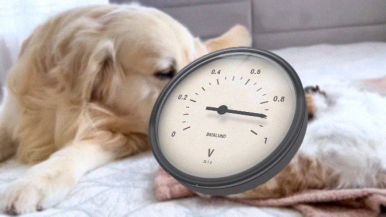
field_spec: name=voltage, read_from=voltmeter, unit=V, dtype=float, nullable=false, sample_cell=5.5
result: 0.9
